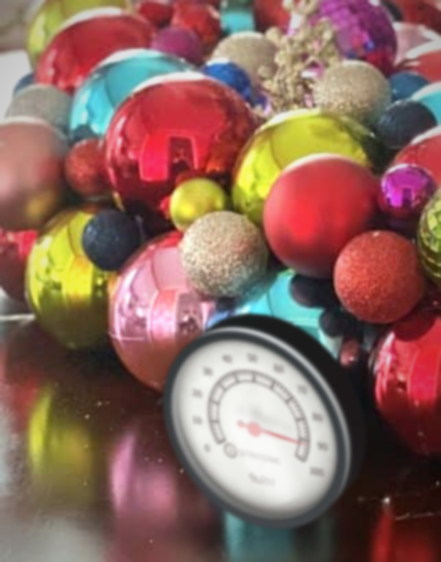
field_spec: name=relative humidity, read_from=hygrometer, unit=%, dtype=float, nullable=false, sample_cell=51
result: 90
